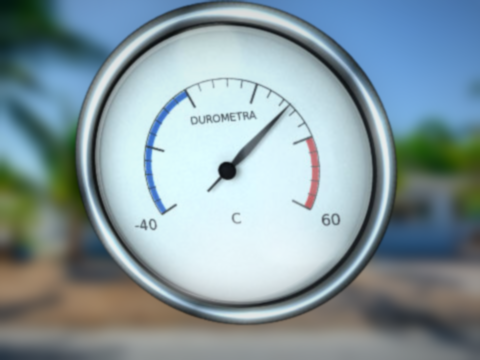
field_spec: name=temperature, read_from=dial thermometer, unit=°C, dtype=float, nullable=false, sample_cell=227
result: 30
